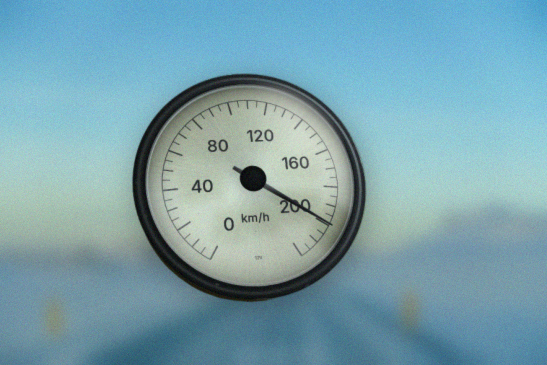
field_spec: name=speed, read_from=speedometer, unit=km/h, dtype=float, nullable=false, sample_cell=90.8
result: 200
